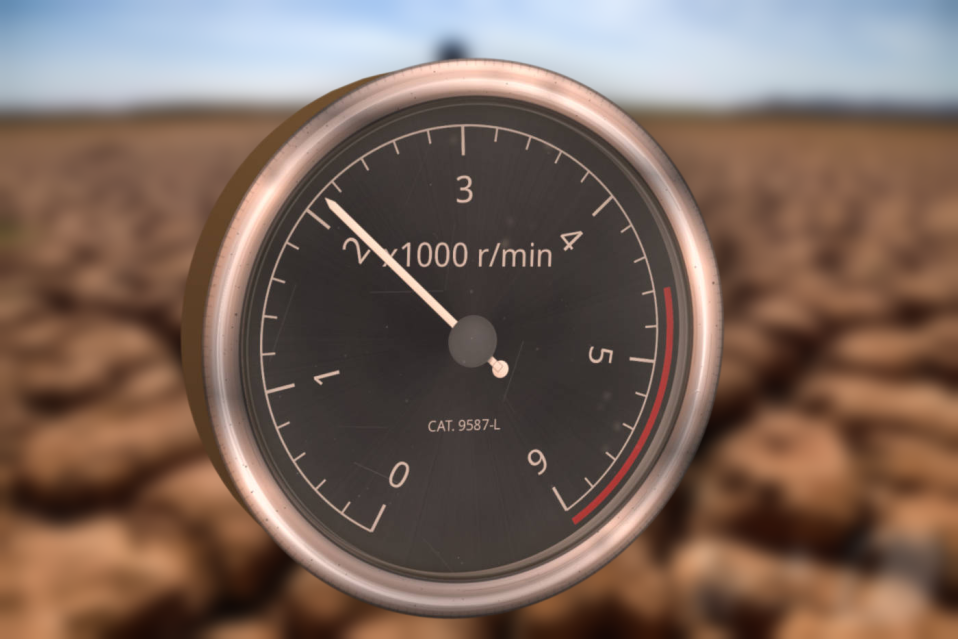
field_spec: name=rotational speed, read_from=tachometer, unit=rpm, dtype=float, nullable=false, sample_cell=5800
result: 2100
